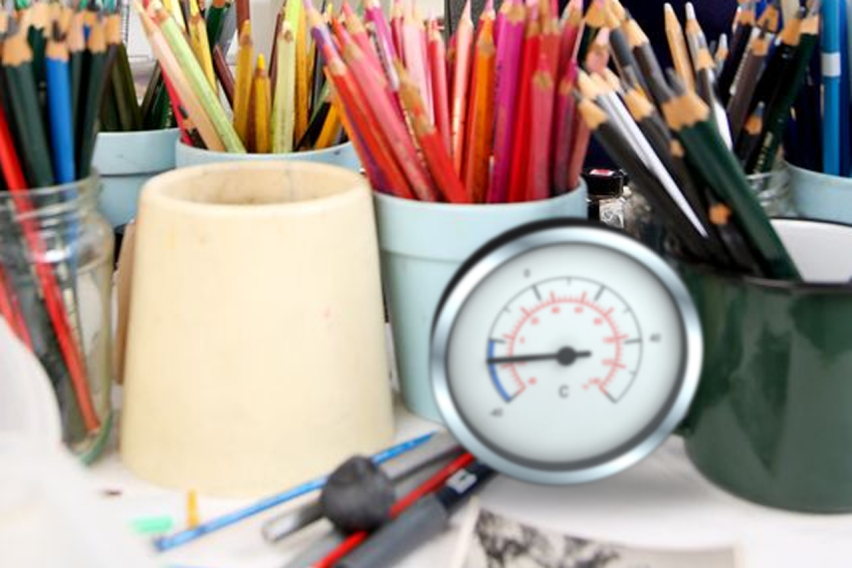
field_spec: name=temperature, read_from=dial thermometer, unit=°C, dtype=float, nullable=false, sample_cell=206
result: -25
